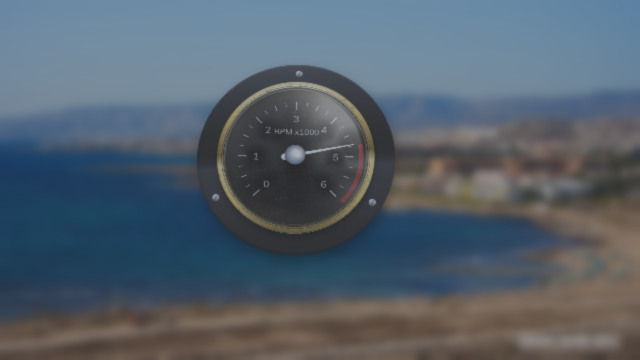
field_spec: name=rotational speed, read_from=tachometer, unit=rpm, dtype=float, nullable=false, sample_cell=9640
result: 4750
